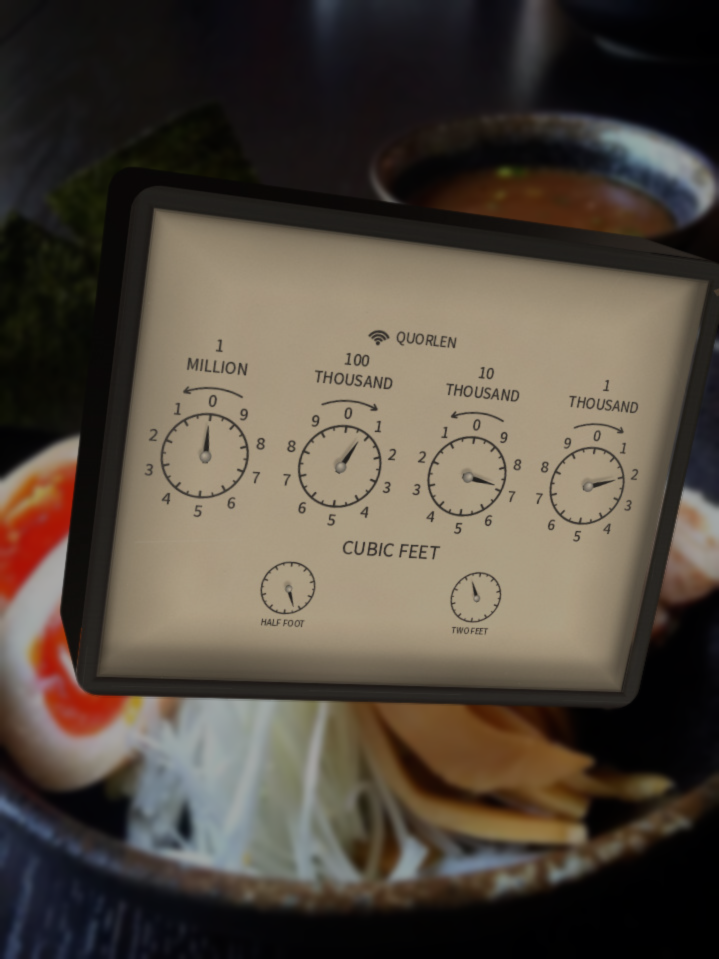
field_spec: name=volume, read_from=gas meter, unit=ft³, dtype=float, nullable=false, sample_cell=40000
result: 7200
